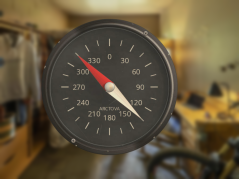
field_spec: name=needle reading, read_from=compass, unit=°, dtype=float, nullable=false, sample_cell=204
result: 315
